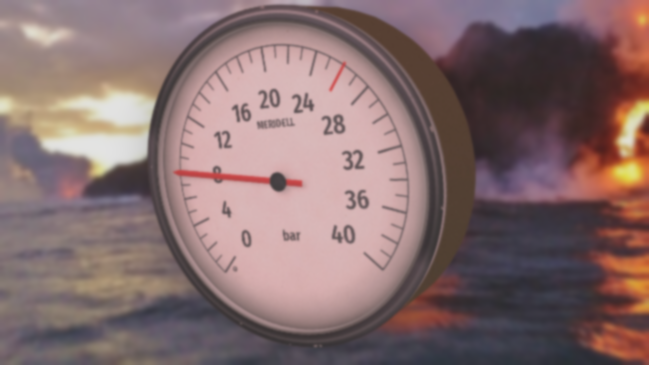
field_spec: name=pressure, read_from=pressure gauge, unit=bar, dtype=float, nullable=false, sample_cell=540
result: 8
